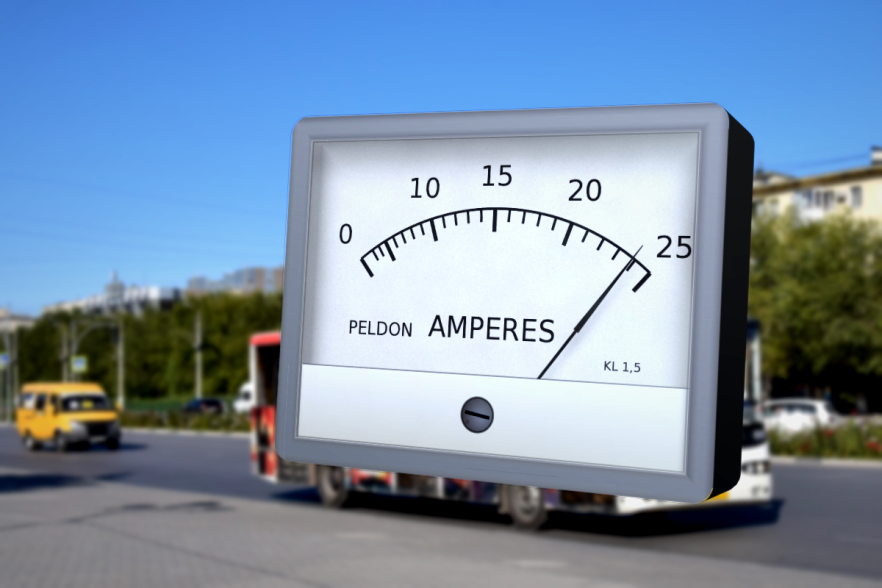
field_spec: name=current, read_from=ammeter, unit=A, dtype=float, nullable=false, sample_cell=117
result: 24
